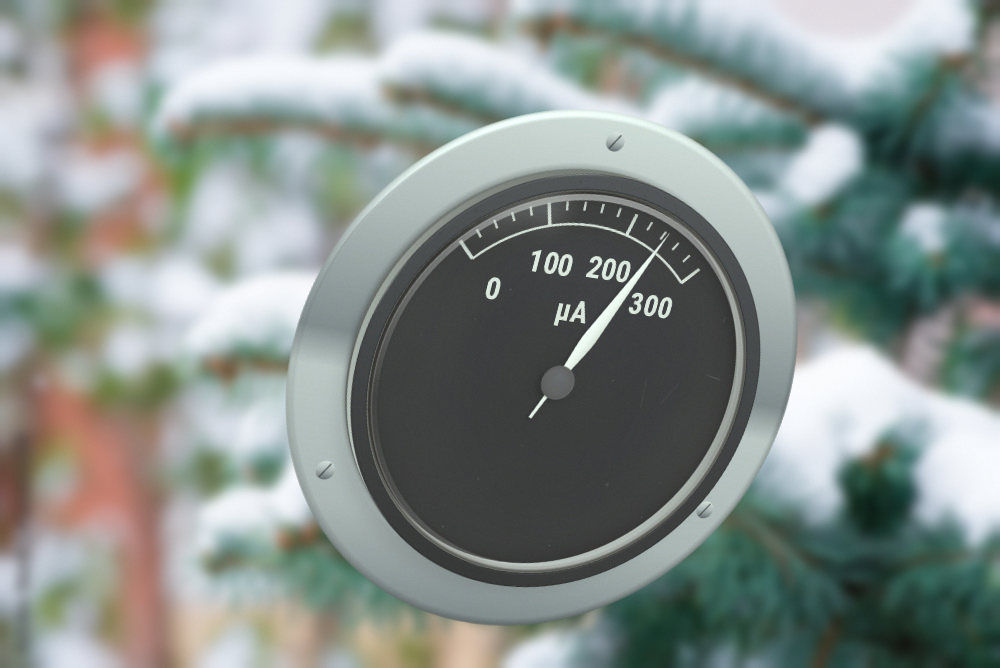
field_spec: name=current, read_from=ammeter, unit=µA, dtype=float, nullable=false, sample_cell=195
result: 240
